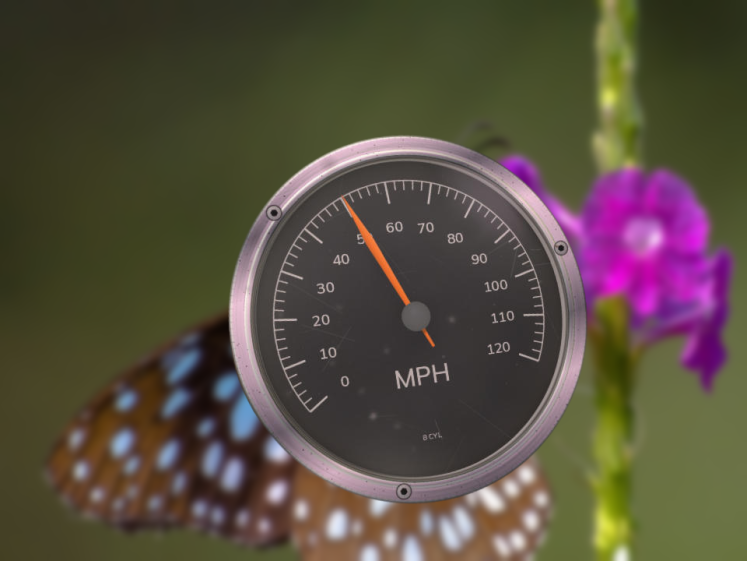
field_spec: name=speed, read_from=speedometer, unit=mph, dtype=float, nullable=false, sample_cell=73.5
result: 50
